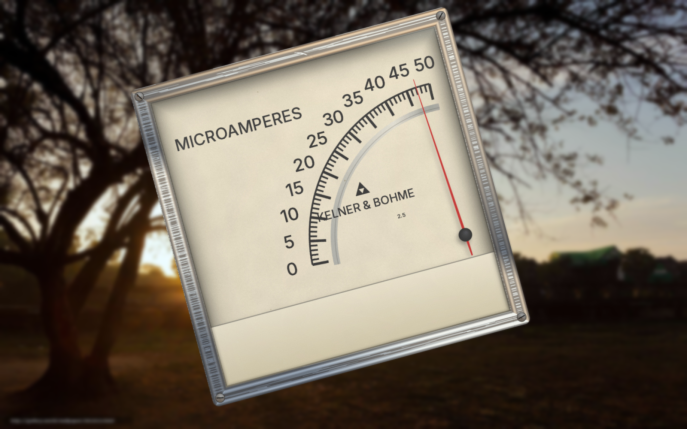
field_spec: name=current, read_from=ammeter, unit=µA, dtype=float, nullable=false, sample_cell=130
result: 47
